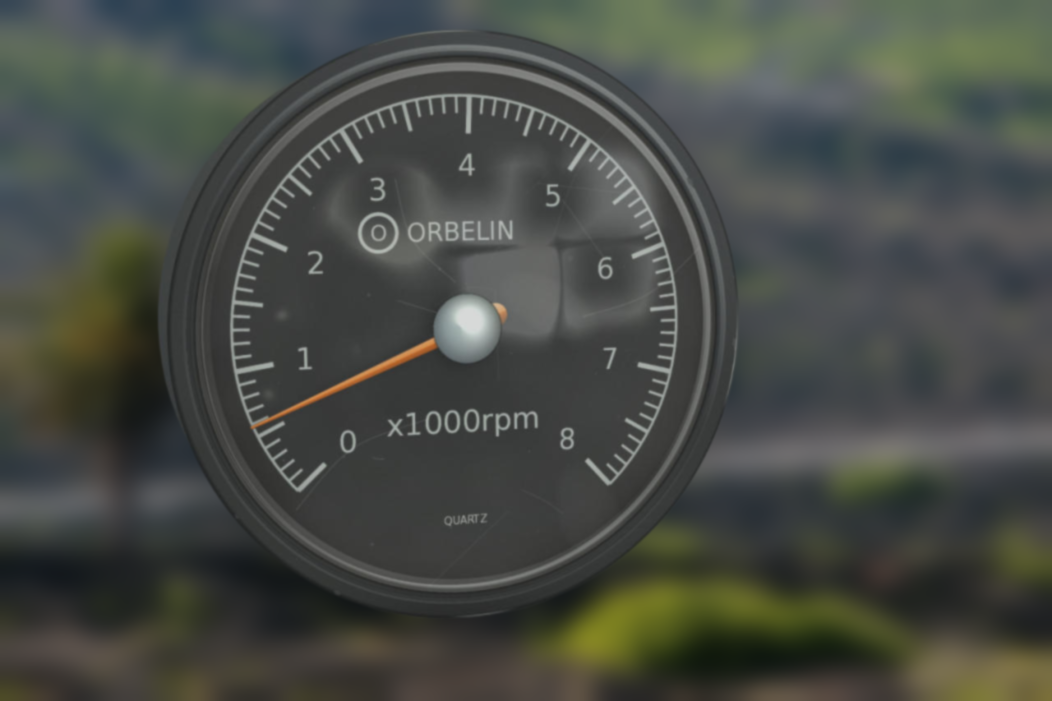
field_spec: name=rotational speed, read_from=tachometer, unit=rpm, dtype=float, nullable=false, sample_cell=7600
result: 600
